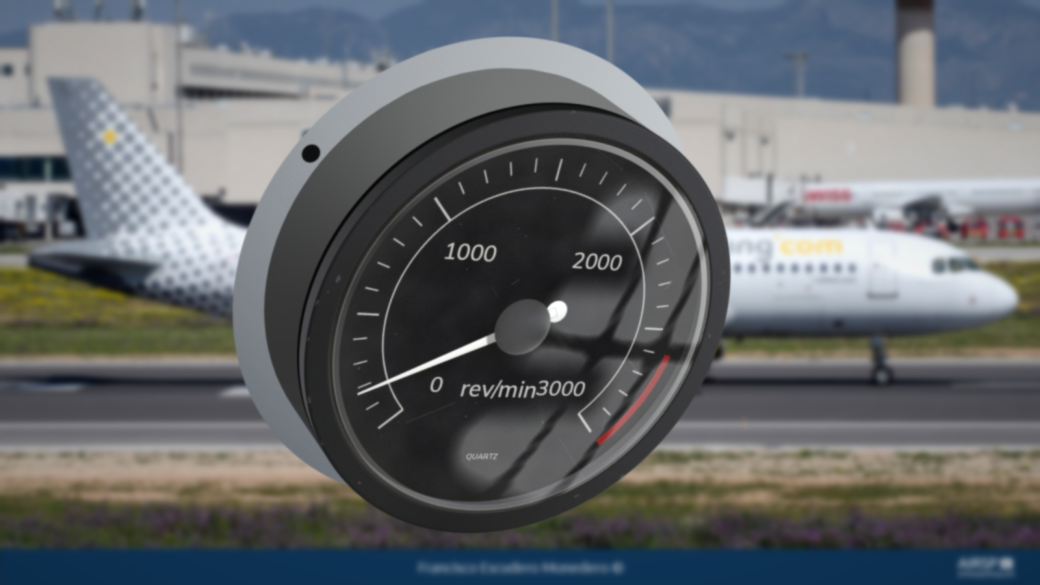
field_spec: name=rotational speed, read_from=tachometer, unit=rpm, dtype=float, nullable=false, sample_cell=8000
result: 200
